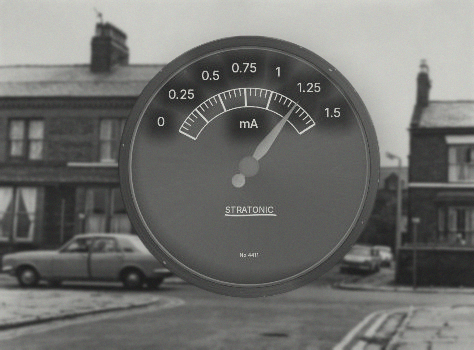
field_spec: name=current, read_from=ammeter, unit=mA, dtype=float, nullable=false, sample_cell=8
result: 1.25
